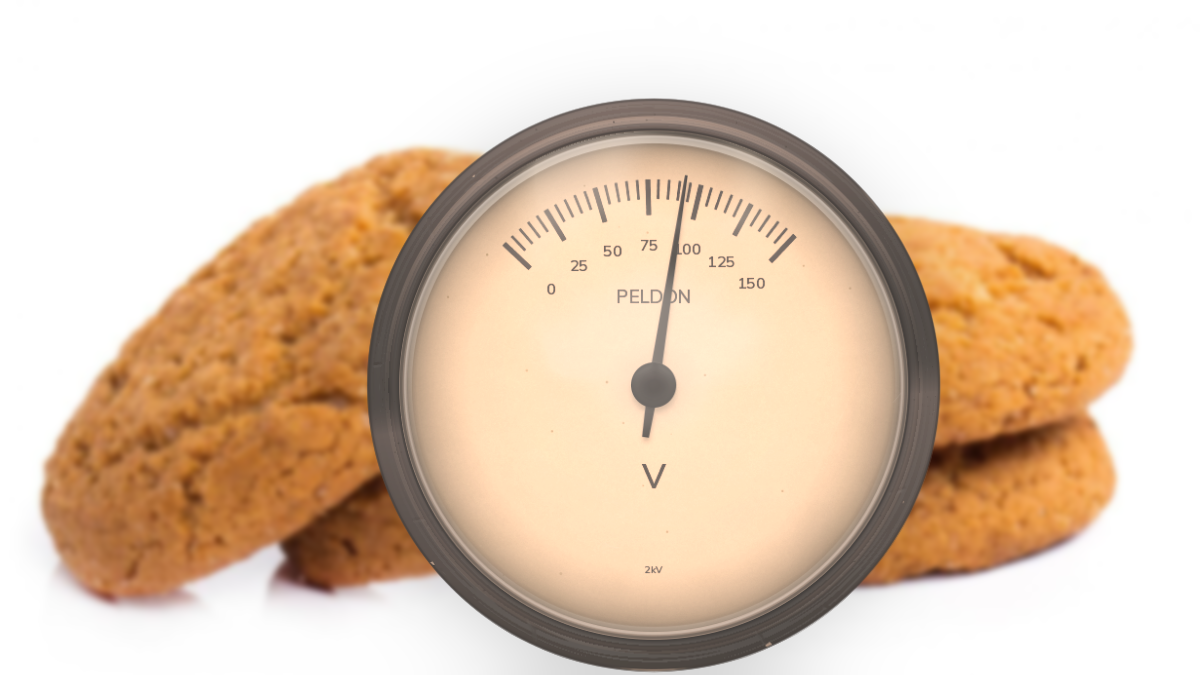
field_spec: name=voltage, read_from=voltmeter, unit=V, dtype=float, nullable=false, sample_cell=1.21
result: 92.5
